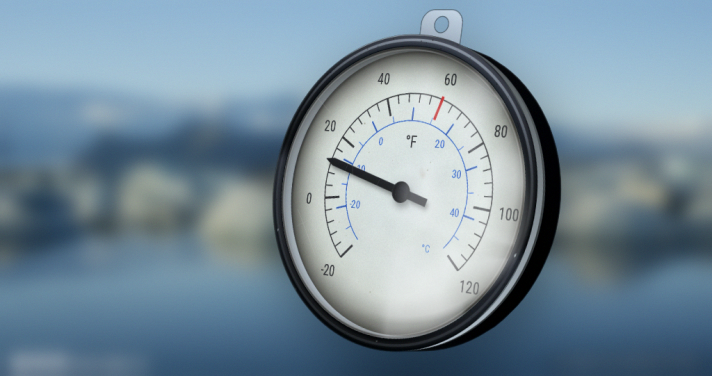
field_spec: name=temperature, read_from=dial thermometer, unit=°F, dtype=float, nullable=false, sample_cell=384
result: 12
